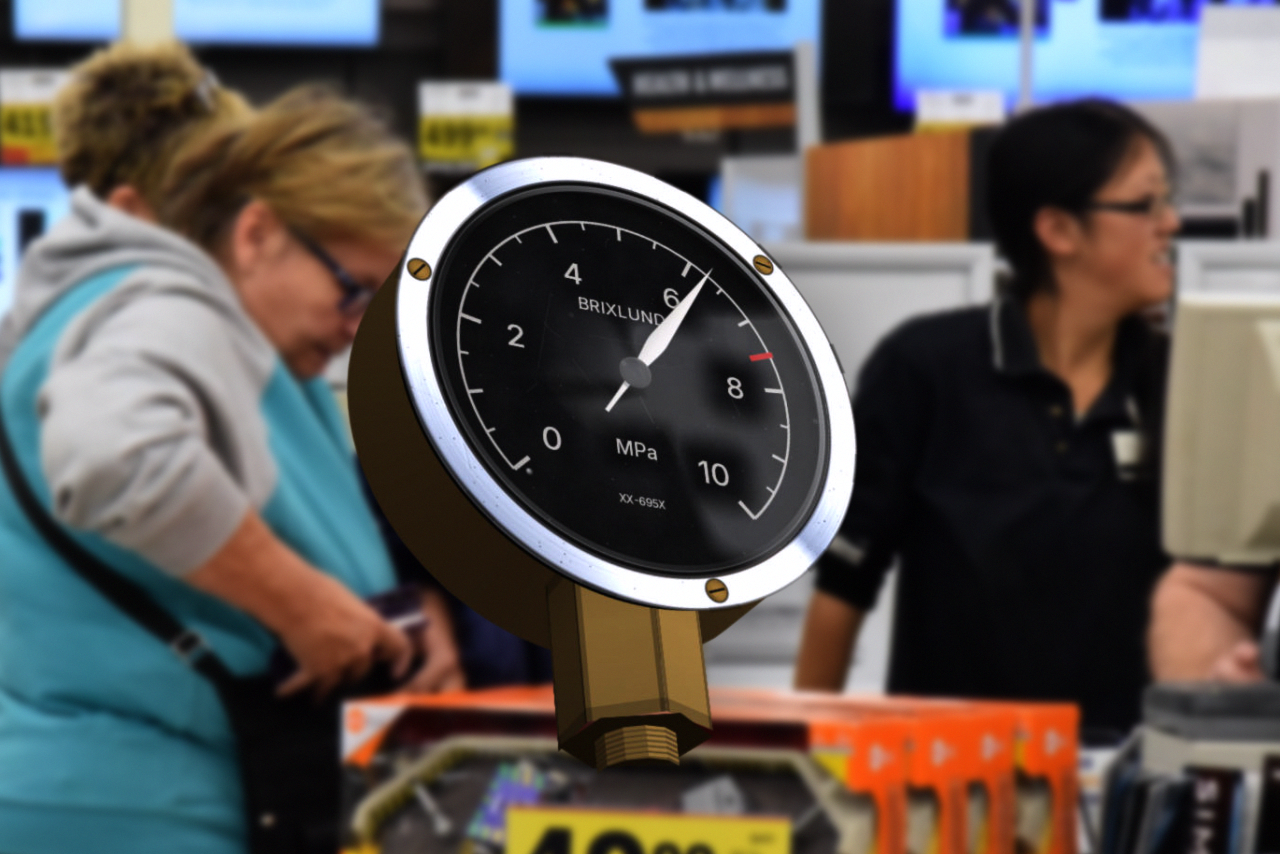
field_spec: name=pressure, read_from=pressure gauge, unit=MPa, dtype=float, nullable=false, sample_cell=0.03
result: 6.25
